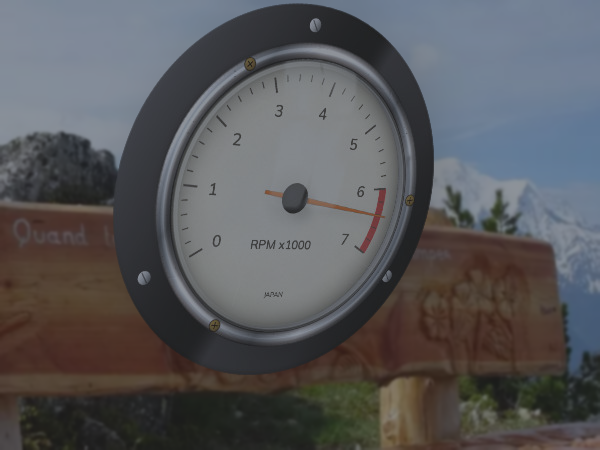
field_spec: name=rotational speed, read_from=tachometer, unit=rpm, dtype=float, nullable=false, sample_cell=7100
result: 6400
